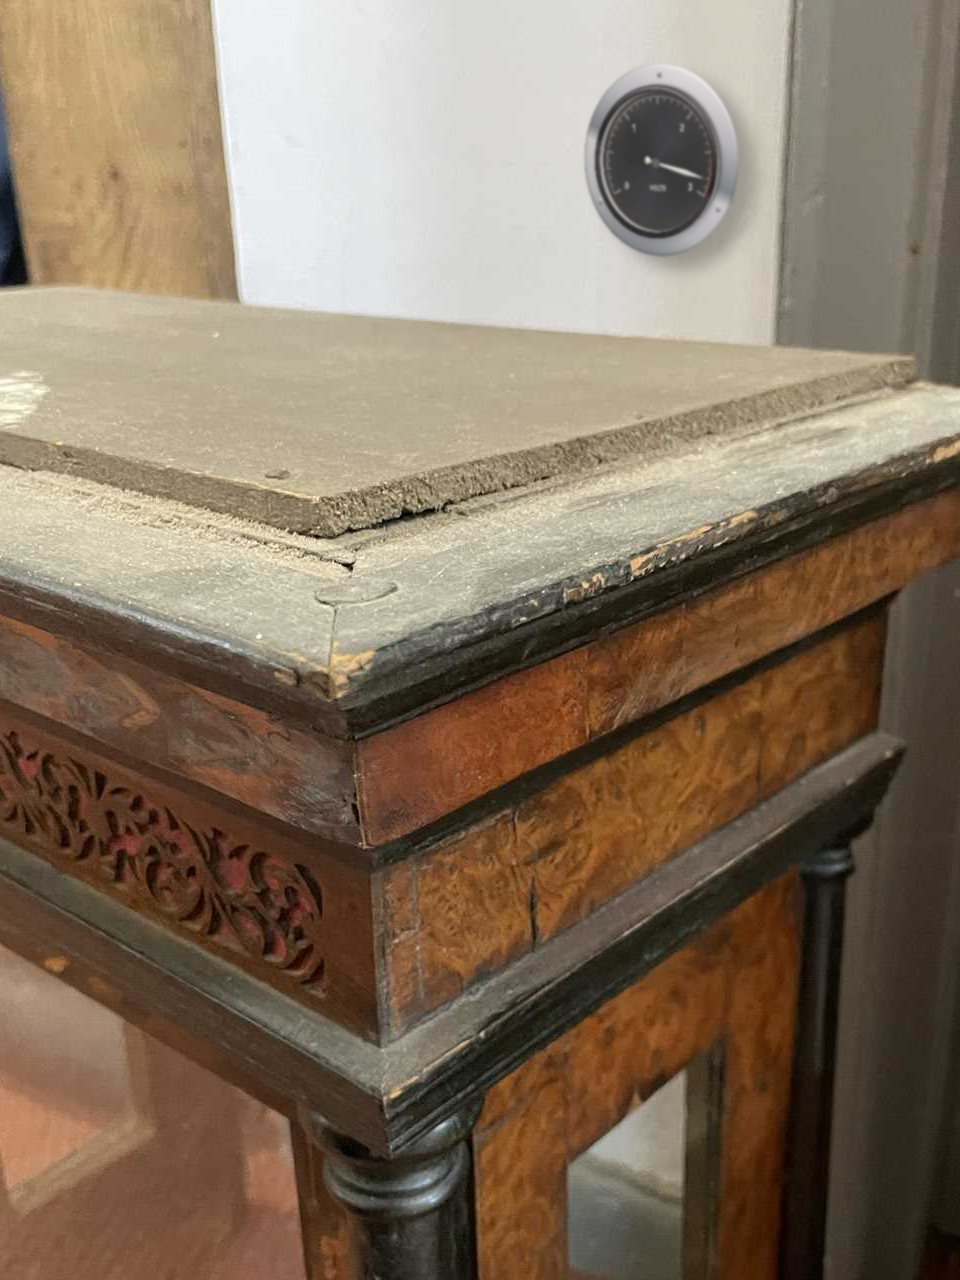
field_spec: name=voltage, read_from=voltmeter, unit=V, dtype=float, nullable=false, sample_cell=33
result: 2.8
